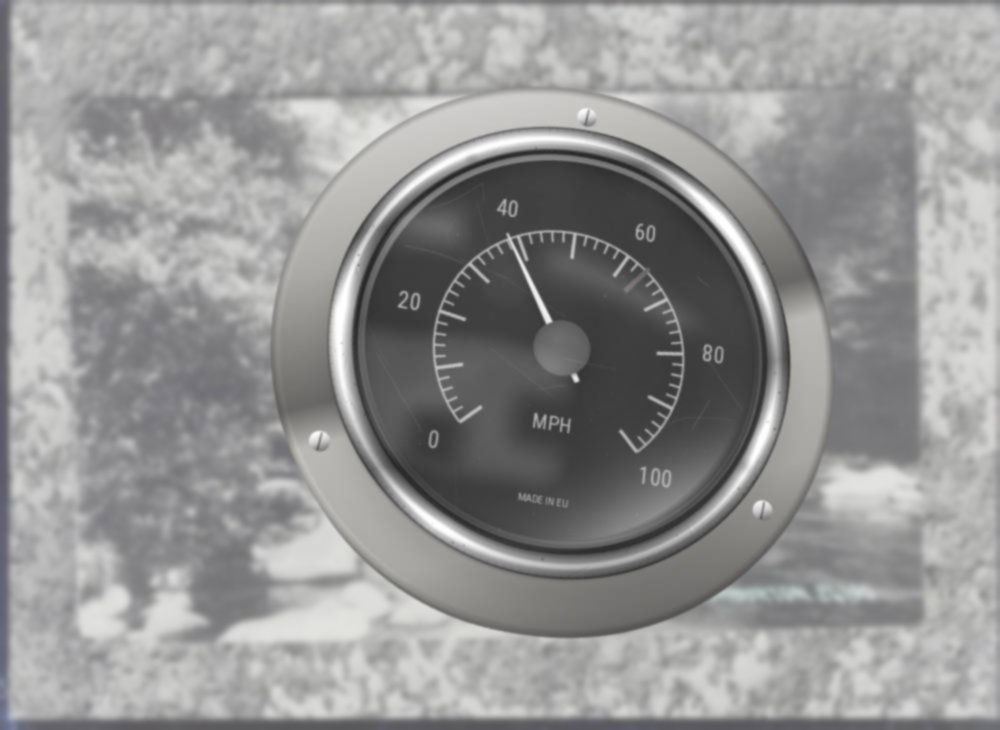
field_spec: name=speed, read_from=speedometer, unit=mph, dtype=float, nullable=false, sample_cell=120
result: 38
